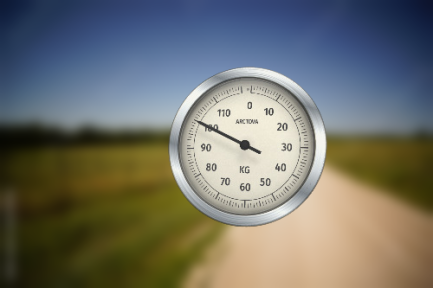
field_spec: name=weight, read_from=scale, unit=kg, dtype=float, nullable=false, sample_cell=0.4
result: 100
